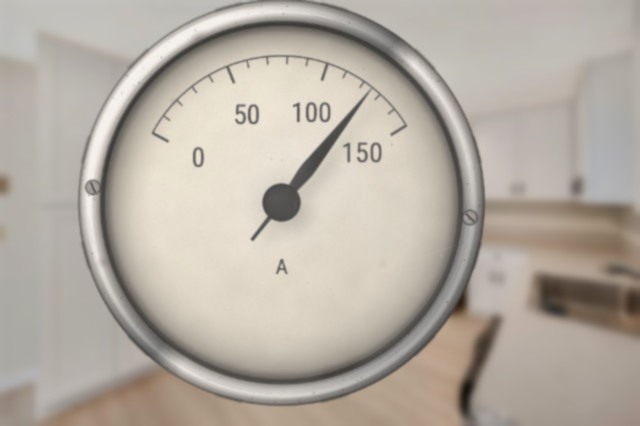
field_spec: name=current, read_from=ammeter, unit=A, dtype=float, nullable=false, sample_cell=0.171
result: 125
